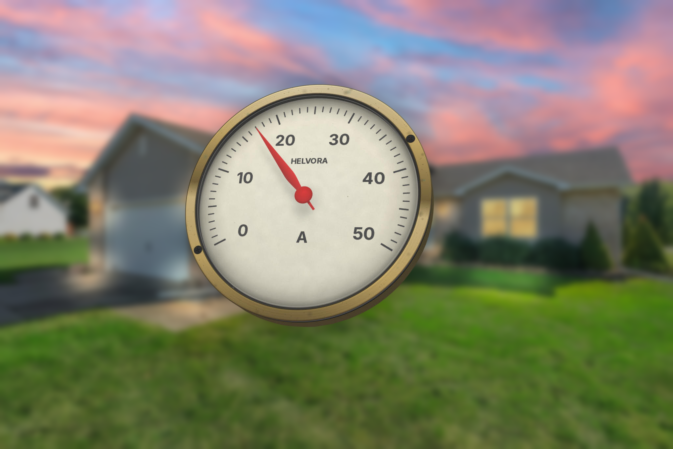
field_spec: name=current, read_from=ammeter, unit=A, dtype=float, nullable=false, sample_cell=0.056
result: 17
